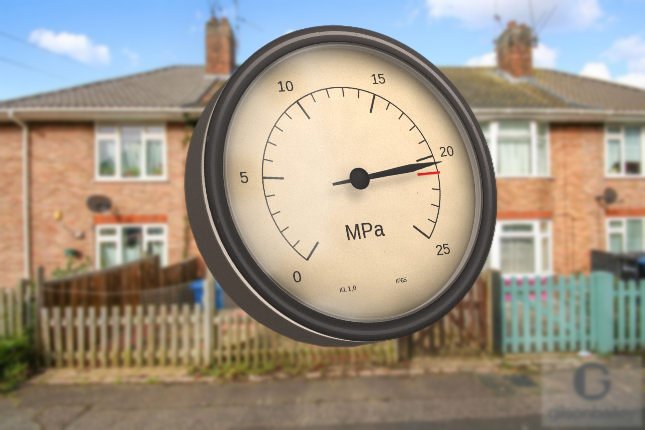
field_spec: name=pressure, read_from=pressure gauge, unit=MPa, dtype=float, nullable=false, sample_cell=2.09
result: 20.5
